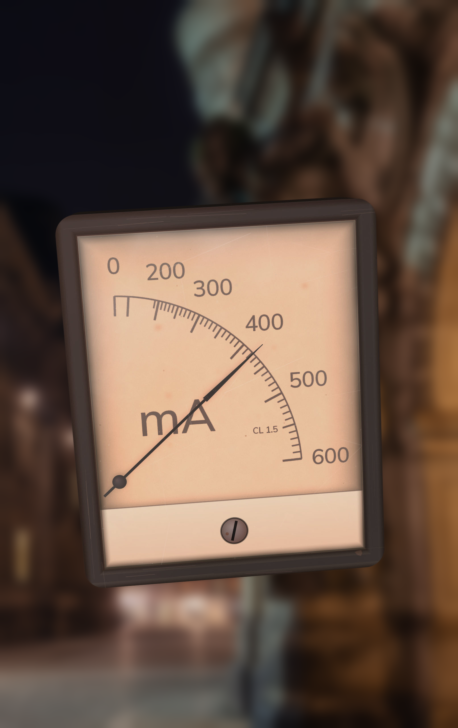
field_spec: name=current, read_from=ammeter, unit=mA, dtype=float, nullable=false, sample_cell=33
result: 420
